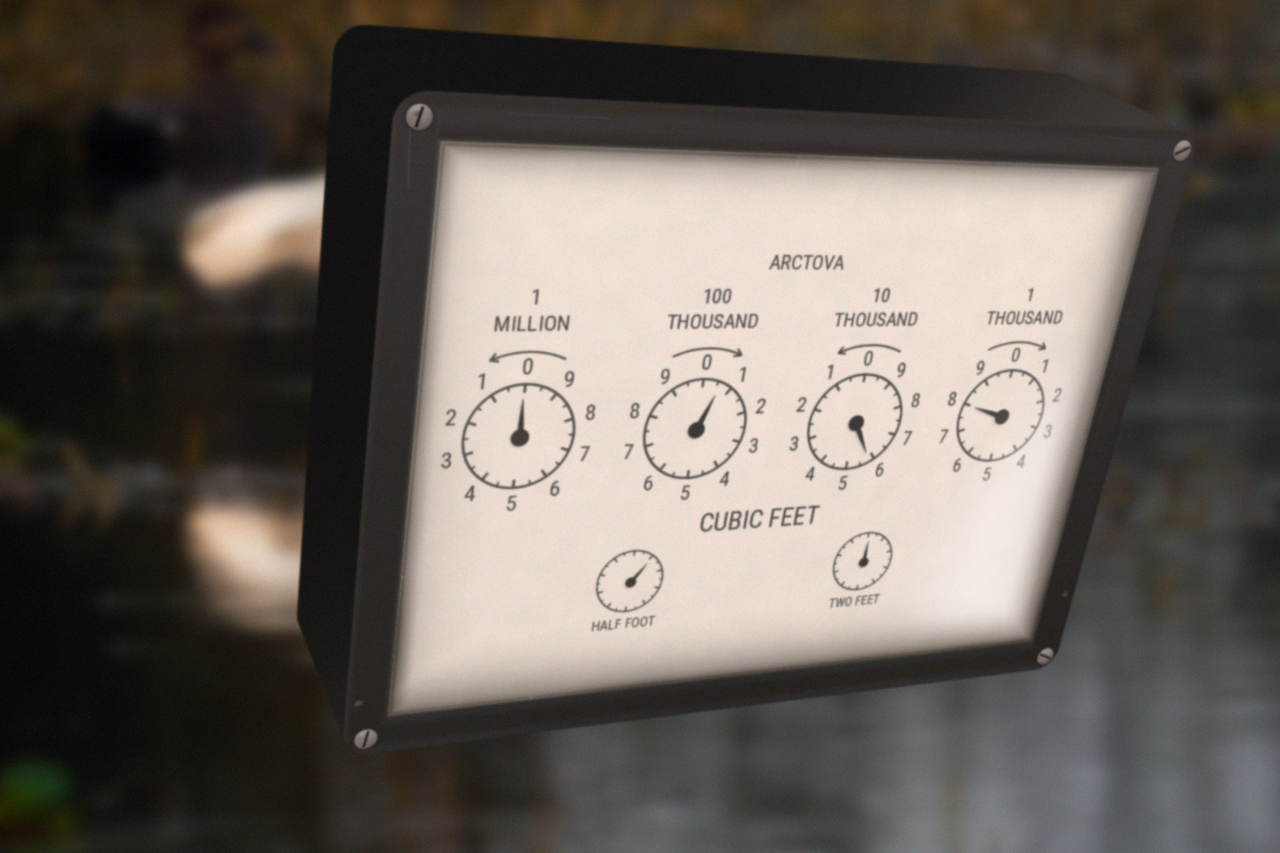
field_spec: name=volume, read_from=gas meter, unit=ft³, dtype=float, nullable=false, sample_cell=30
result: 5800
